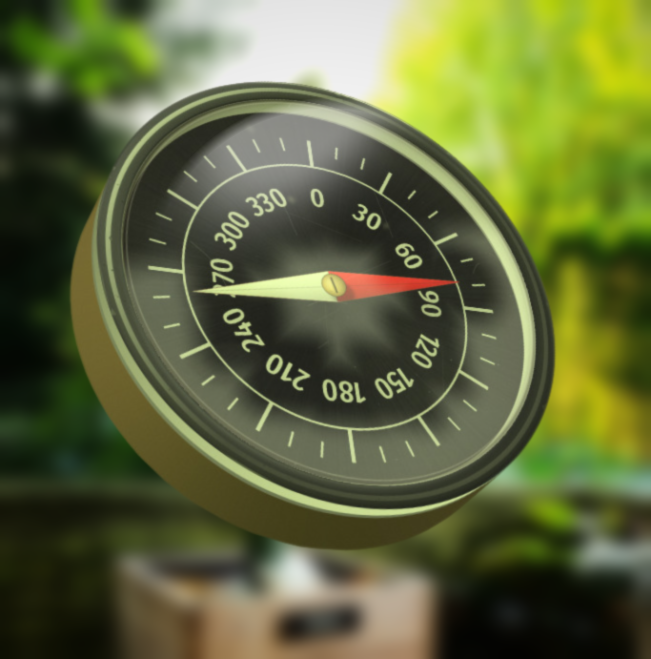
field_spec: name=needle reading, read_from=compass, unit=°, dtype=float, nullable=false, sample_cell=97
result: 80
